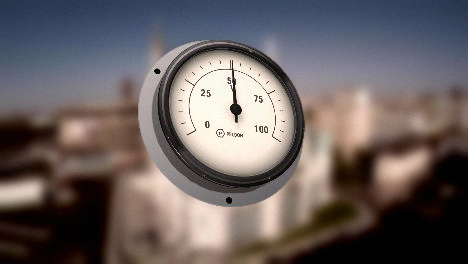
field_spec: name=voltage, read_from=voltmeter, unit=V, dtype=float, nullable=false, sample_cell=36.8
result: 50
